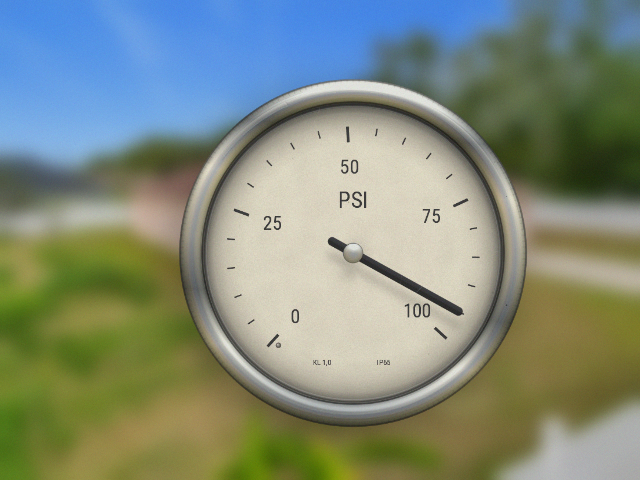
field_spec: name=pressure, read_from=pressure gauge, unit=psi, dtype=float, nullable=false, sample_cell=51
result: 95
